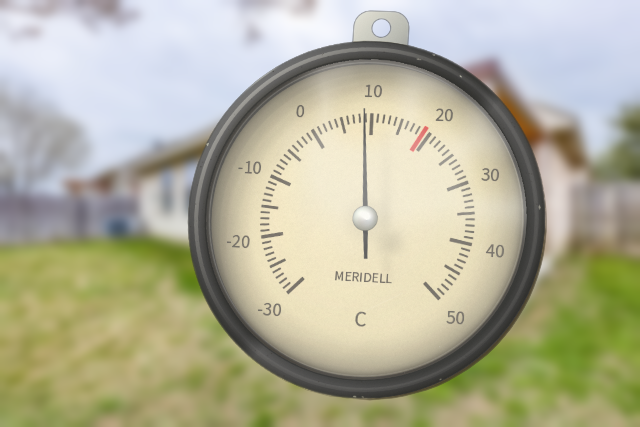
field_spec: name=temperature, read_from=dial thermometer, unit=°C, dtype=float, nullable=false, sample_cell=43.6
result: 9
